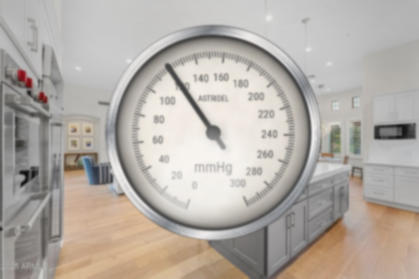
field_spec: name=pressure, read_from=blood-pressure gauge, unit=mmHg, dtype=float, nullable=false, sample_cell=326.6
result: 120
